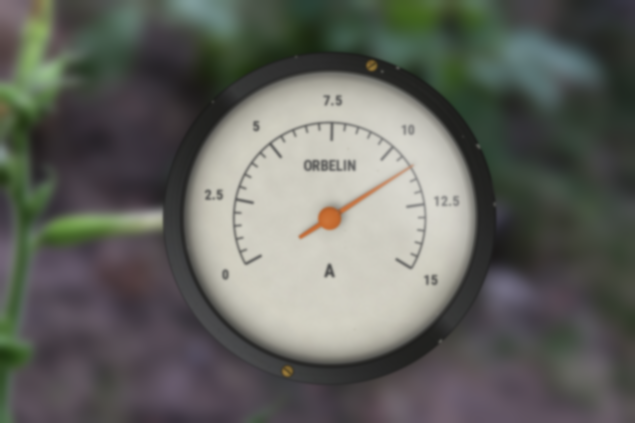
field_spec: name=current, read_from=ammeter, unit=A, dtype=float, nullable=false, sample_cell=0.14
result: 11
